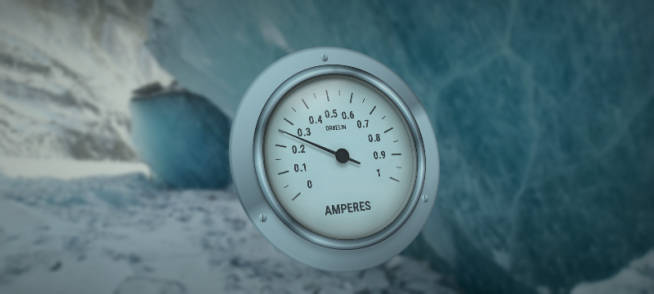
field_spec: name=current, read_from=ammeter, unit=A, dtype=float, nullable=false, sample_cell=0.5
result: 0.25
